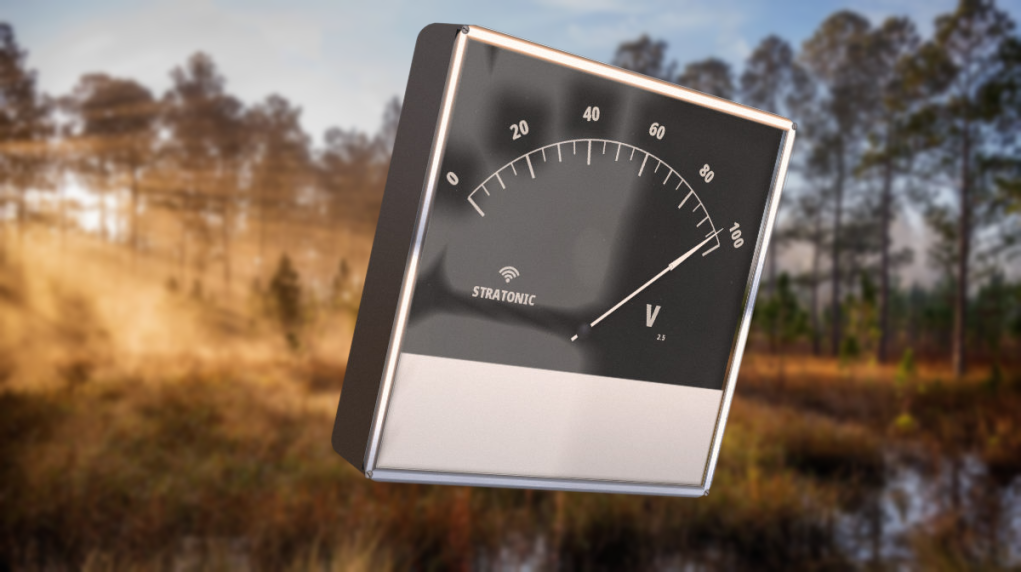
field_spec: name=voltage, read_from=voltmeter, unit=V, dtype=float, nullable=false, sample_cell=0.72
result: 95
